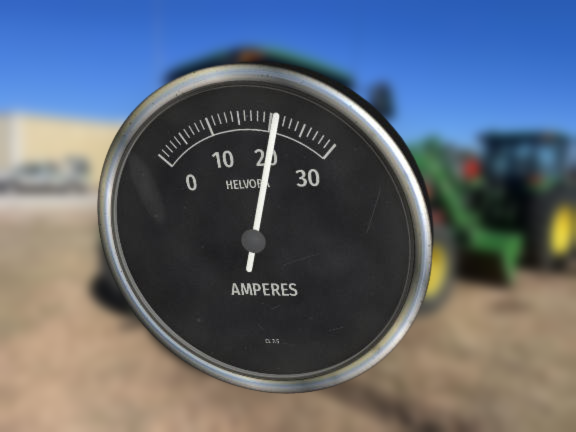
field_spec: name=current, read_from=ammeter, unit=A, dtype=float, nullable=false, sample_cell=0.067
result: 21
